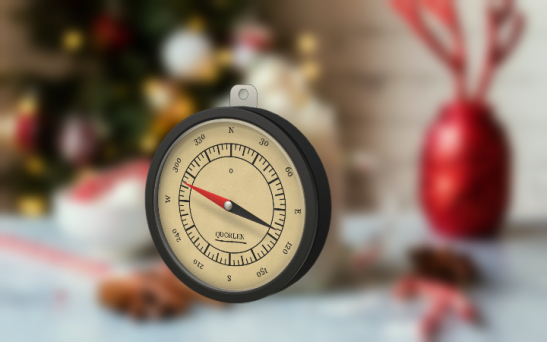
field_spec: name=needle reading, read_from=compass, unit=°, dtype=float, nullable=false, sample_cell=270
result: 290
